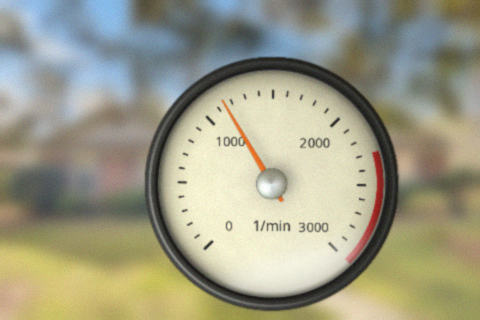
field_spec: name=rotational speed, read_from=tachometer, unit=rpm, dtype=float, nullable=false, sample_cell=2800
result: 1150
